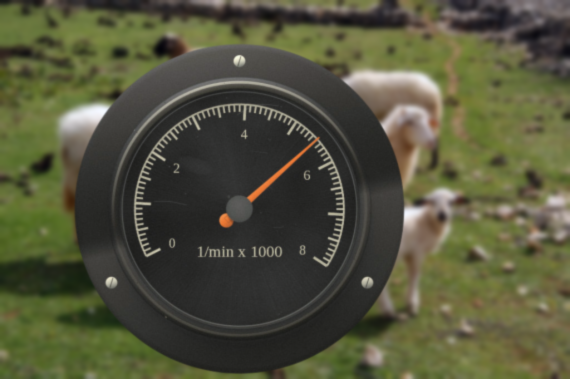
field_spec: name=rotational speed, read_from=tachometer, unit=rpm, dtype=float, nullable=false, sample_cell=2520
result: 5500
